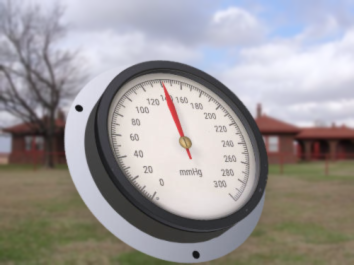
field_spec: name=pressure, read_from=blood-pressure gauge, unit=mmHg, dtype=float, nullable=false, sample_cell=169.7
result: 140
